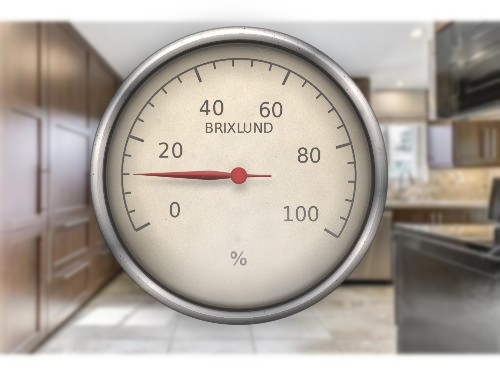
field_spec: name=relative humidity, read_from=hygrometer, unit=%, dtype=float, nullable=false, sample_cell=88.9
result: 12
